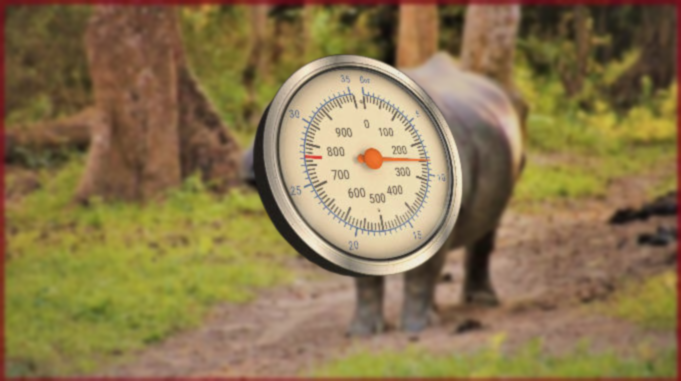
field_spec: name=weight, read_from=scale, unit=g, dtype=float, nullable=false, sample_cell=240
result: 250
